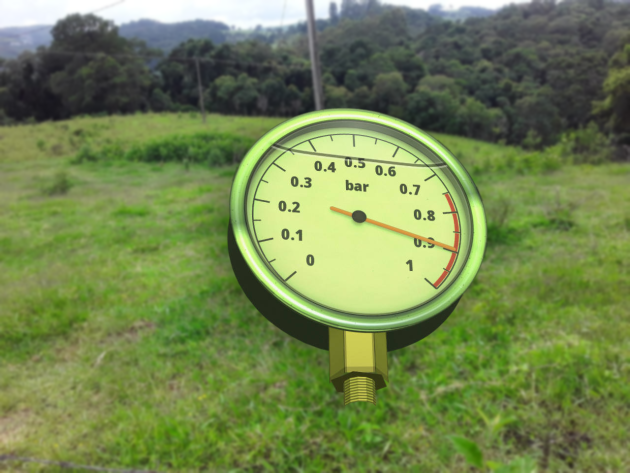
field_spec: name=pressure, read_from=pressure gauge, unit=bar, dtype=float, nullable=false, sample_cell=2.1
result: 0.9
